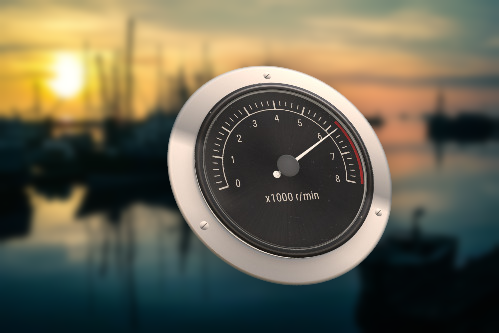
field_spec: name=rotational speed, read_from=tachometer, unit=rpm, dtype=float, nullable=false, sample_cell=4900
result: 6200
